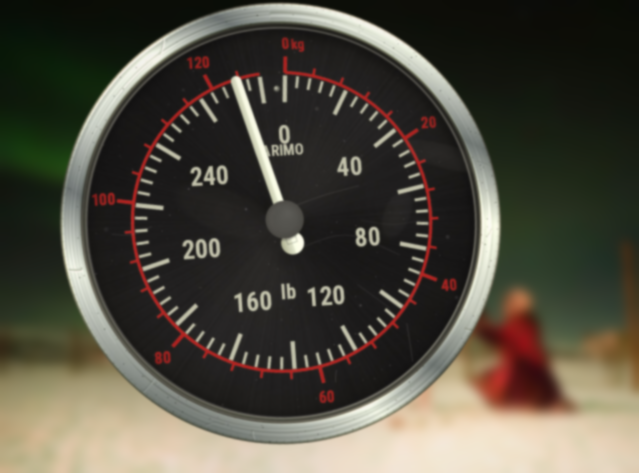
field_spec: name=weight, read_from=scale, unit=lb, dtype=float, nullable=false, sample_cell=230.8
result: 272
